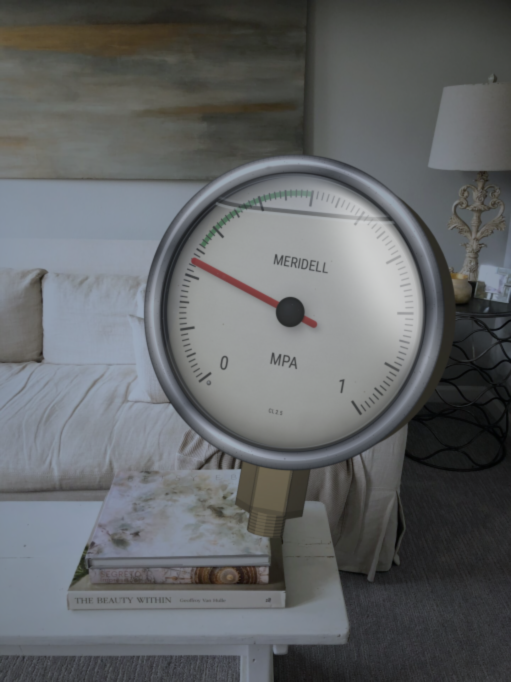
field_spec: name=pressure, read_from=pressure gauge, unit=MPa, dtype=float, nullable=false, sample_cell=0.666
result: 0.23
